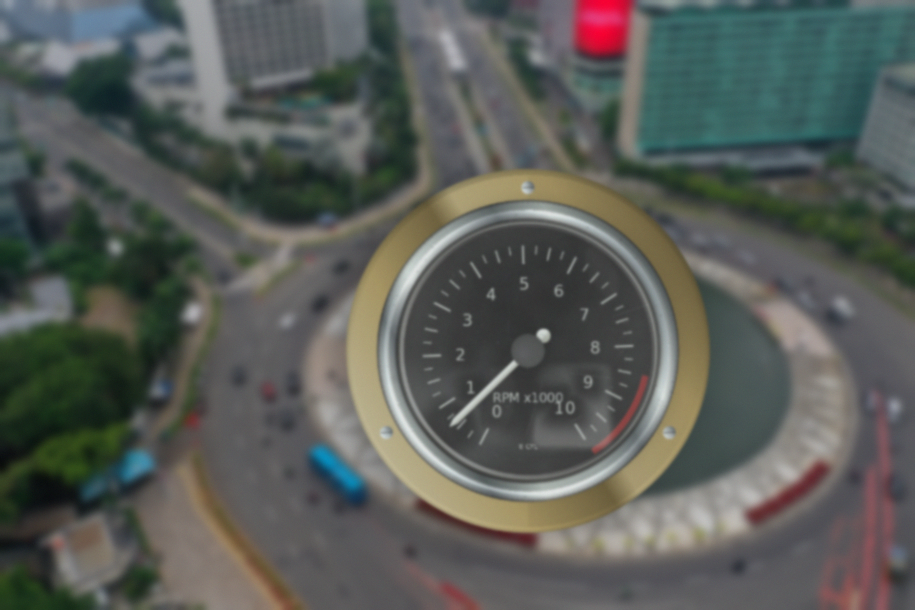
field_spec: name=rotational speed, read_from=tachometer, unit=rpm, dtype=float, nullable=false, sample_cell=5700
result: 625
